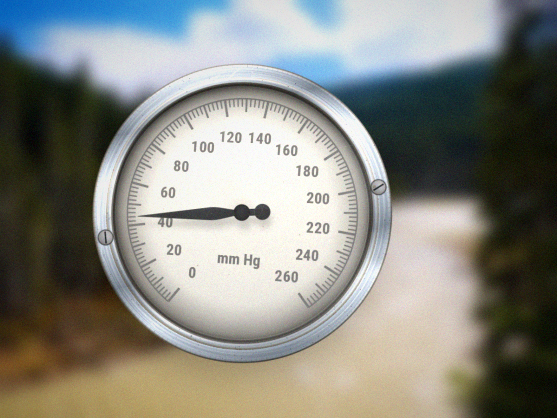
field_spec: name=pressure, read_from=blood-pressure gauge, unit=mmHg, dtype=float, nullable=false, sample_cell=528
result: 44
